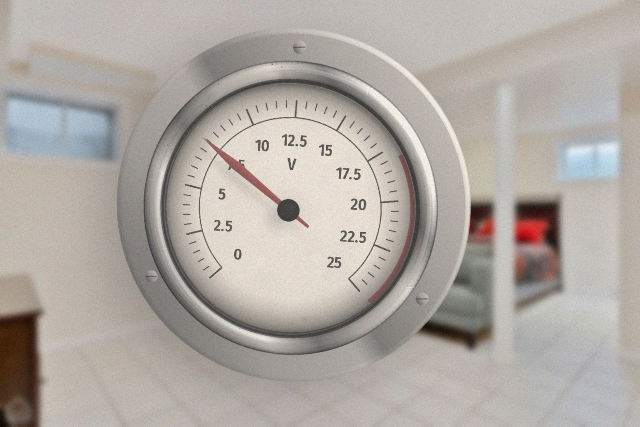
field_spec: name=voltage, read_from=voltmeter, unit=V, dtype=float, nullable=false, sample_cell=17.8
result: 7.5
